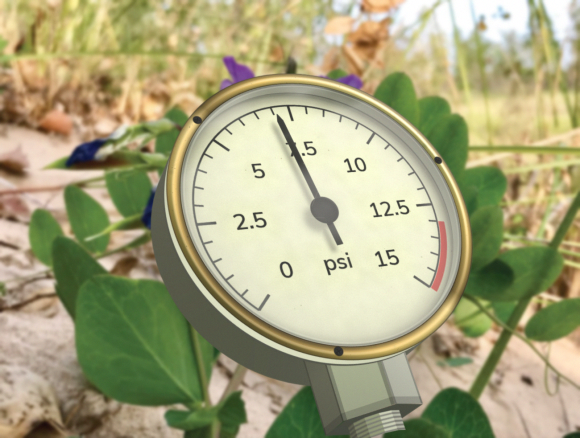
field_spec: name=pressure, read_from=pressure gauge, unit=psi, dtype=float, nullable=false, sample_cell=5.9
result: 7
